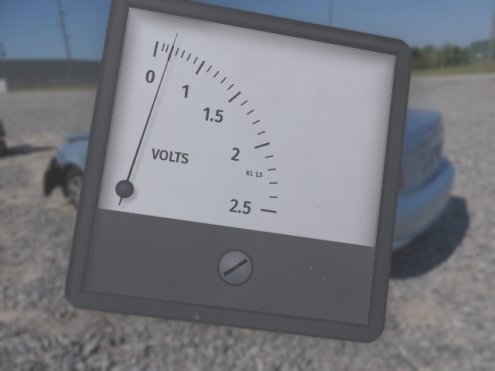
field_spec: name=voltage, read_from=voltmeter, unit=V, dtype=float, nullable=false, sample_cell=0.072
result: 0.5
